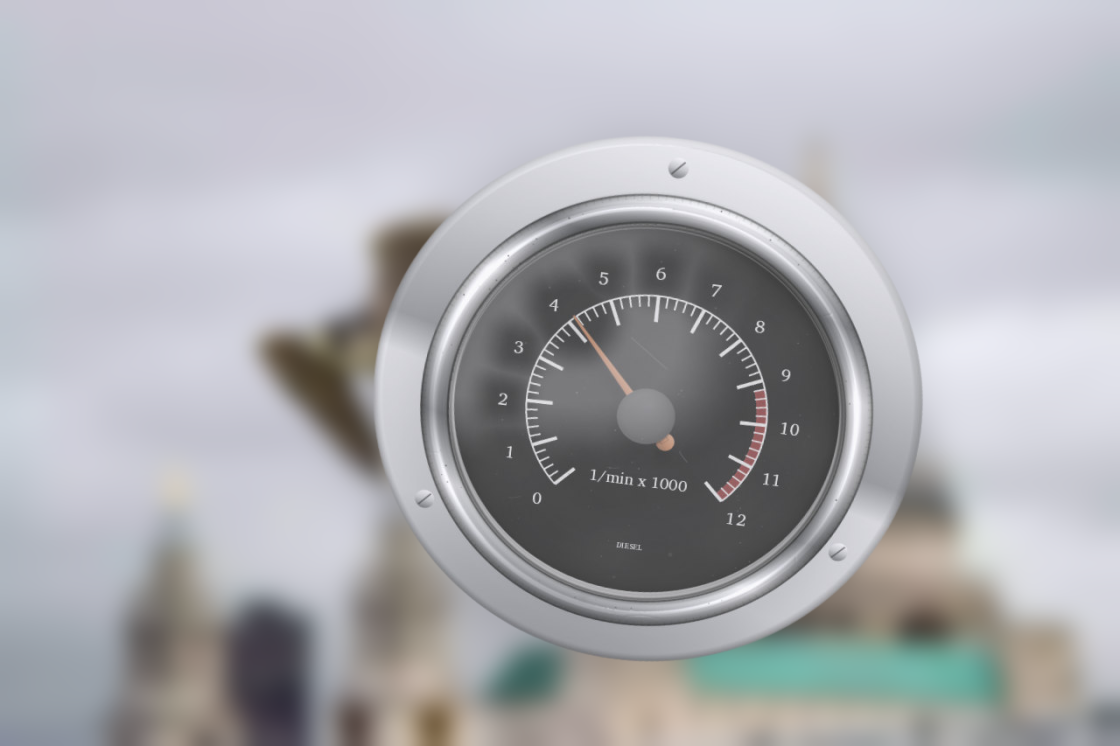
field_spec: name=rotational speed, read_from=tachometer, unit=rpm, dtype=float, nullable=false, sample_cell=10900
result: 4200
